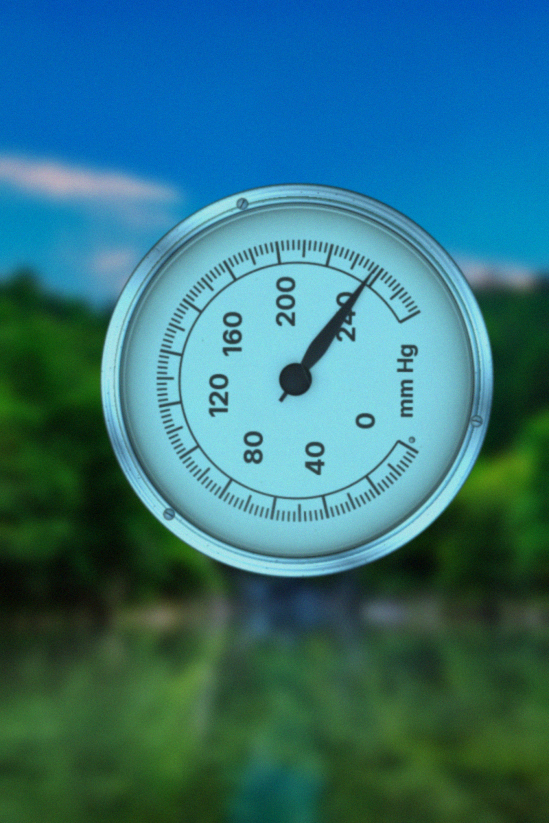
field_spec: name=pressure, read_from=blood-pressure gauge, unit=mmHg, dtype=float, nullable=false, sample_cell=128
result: 238
